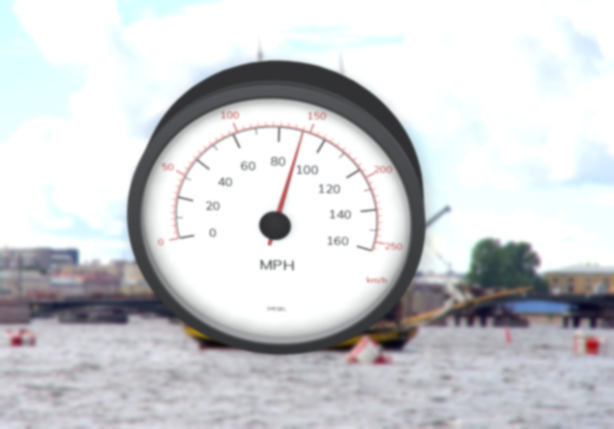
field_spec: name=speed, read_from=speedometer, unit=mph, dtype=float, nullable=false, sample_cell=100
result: 90
